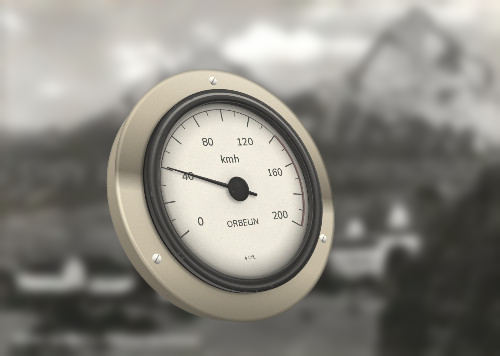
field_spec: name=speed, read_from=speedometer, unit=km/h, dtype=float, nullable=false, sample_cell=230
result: 40
